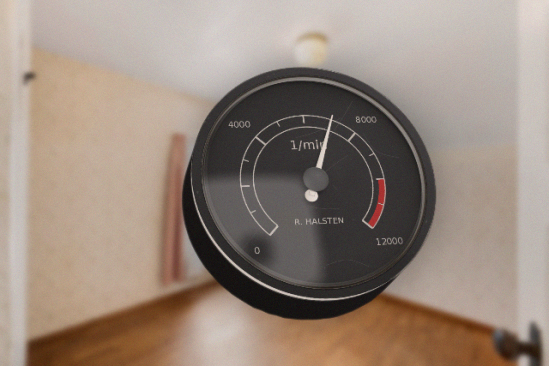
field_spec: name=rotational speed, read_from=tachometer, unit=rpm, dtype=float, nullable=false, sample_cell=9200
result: 7000
